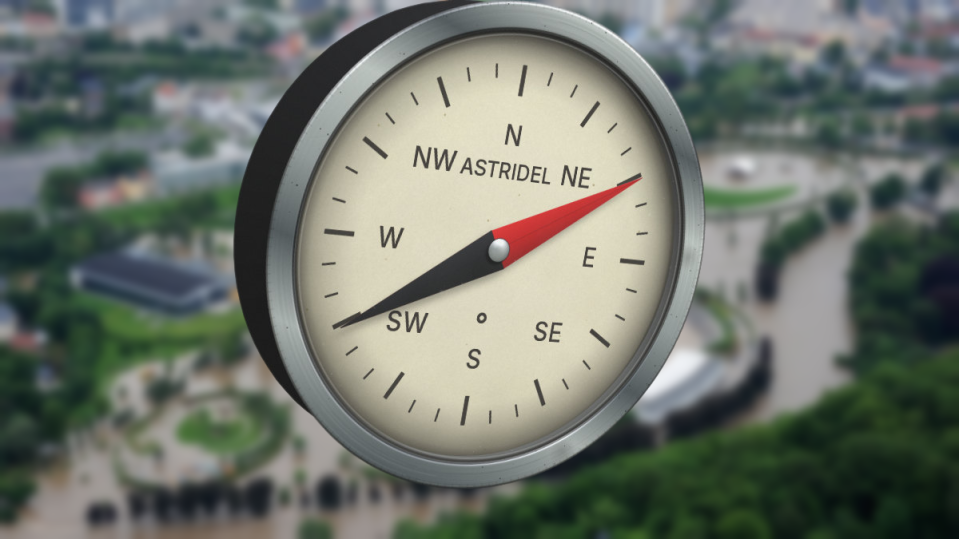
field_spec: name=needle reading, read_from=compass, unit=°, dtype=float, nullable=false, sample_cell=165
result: 60
